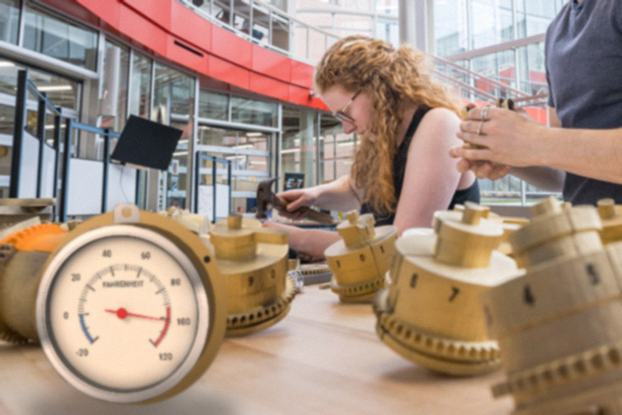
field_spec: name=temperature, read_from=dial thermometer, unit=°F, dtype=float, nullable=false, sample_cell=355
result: 100
